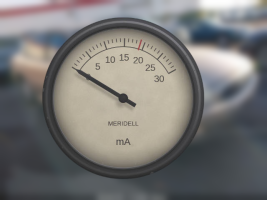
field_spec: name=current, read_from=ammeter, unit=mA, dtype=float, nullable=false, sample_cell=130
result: 0
